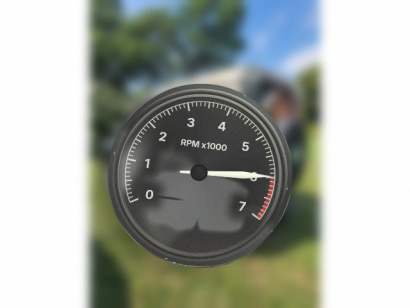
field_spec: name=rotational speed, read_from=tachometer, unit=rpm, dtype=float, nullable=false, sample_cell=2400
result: 6000
